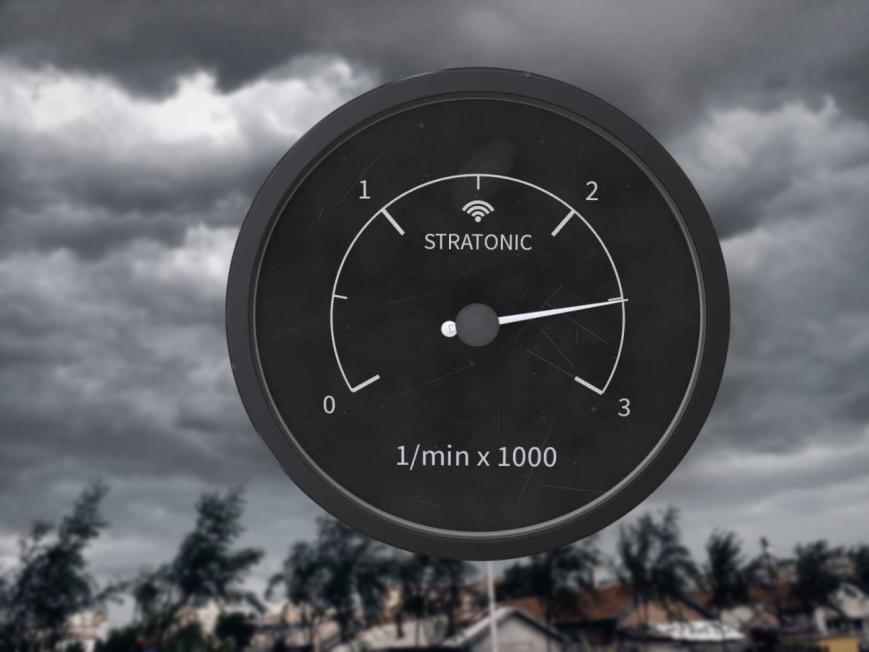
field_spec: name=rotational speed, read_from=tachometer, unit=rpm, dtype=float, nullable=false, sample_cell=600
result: 2500
